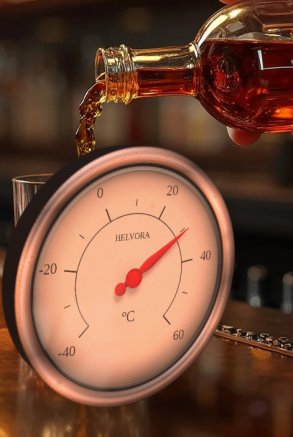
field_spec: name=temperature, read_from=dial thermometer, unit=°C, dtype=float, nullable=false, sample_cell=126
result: 30
